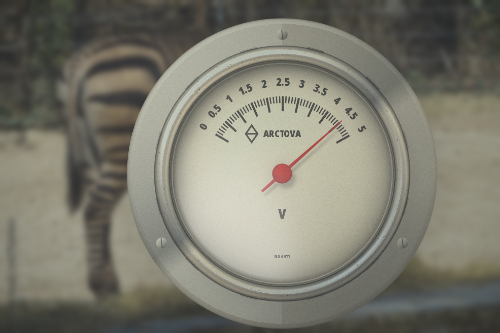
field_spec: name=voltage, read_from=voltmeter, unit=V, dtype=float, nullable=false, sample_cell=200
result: 4.5
